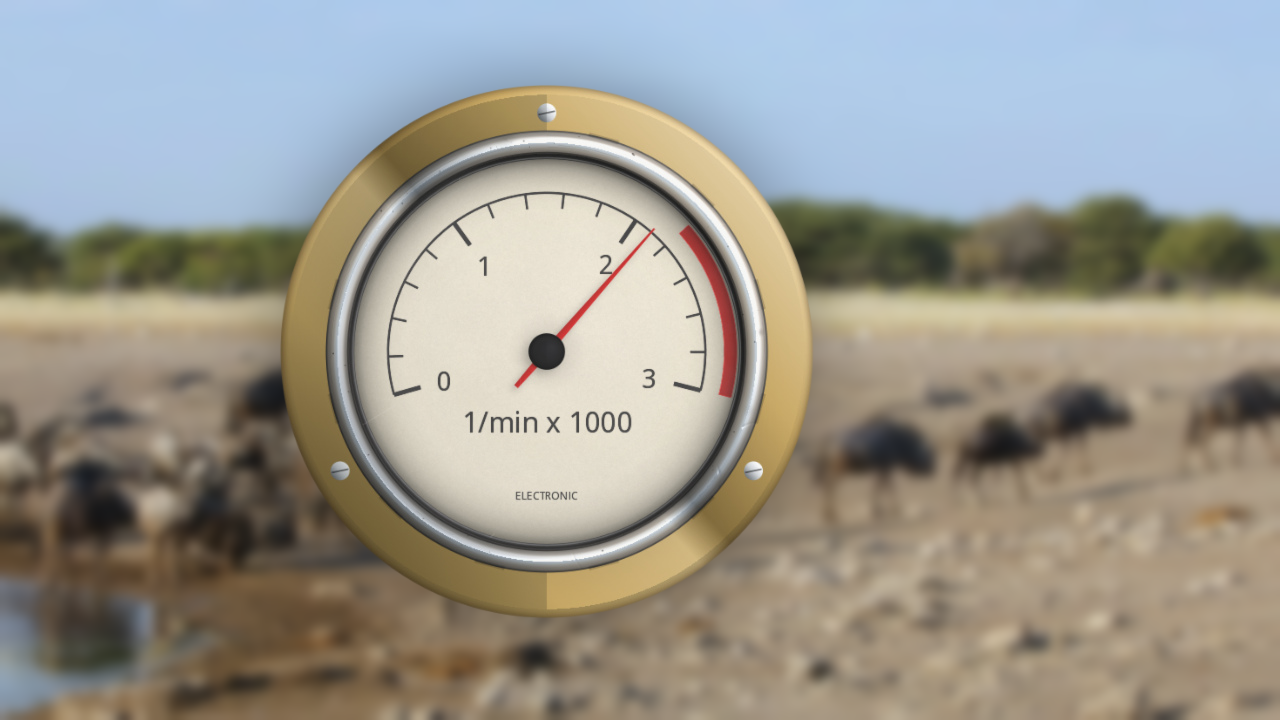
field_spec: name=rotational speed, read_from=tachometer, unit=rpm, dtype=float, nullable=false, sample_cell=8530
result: 2100
